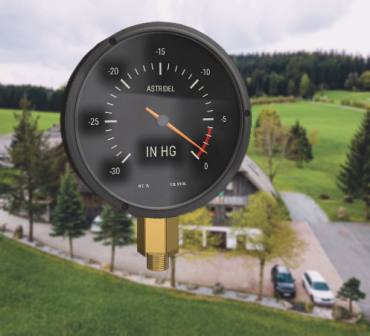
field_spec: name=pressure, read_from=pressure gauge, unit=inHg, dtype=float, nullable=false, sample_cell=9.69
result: -1
